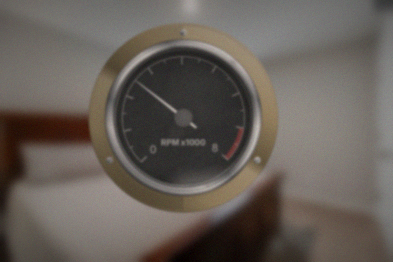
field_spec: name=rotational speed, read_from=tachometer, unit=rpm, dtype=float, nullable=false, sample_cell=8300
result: 2500
